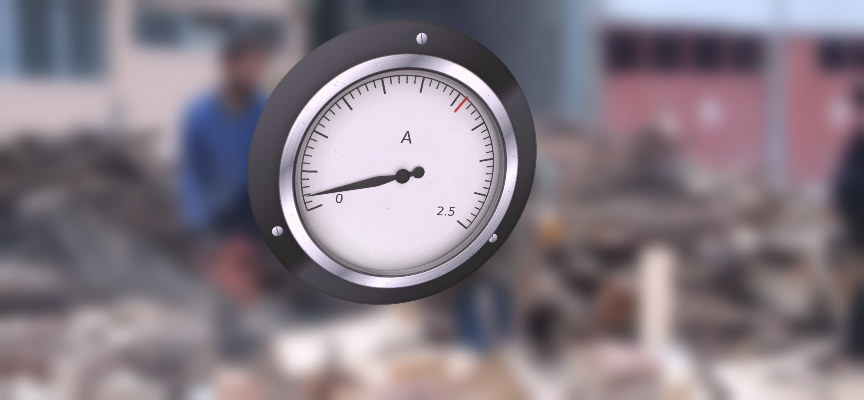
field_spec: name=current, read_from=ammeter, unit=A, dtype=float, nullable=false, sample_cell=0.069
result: 0.1
